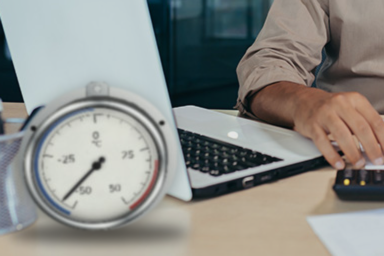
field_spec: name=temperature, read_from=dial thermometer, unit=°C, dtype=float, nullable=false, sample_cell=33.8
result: -45
